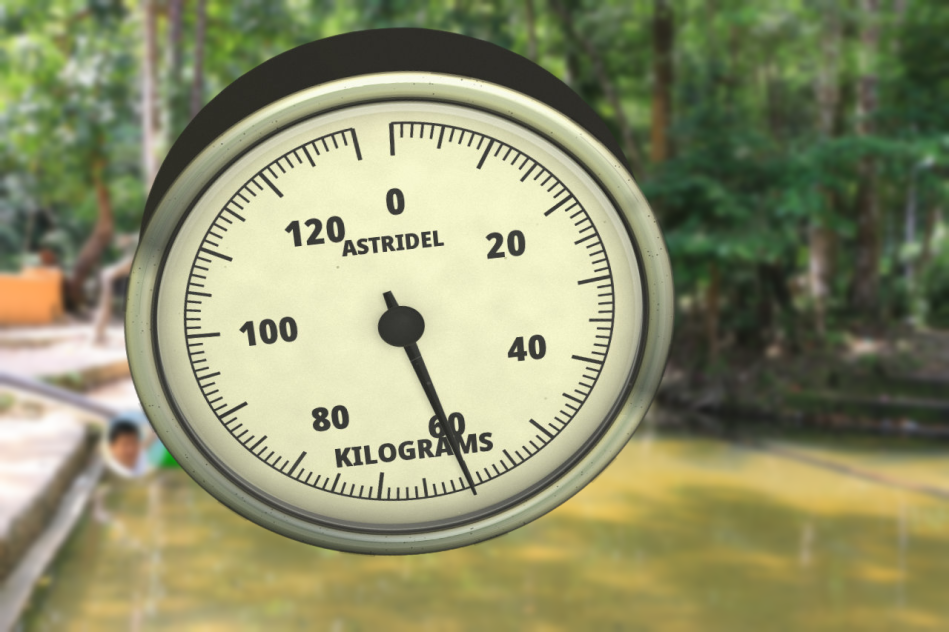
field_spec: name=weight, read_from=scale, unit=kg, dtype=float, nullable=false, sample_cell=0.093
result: 60
